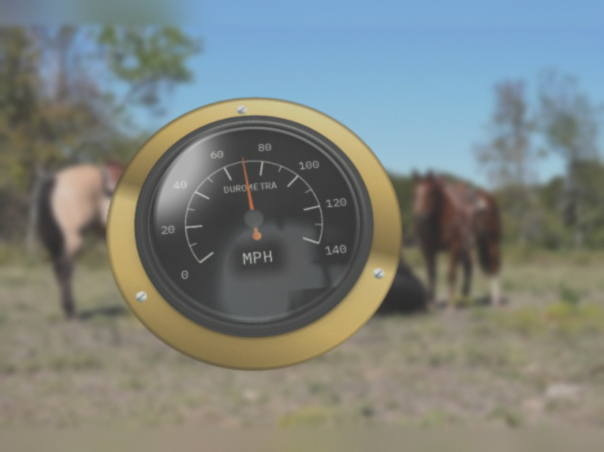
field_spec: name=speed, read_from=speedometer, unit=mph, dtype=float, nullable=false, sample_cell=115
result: 70
